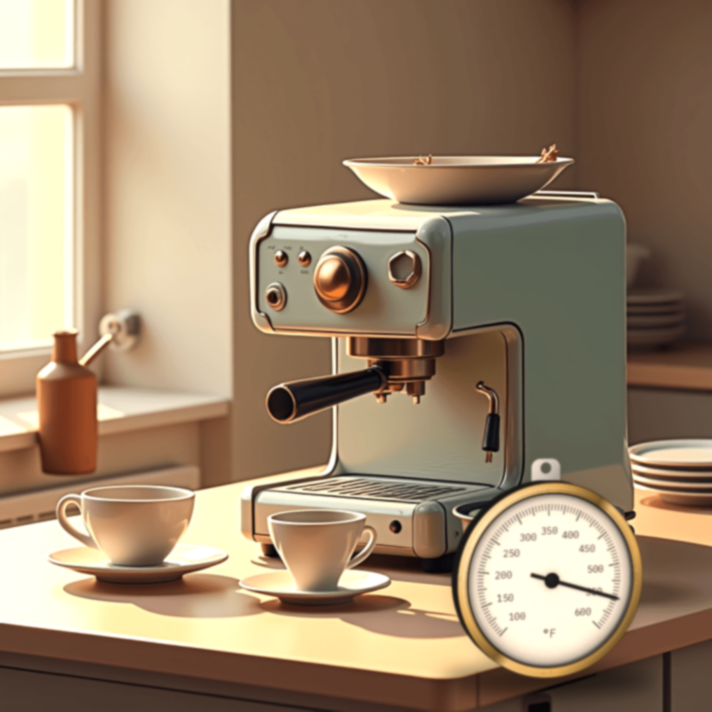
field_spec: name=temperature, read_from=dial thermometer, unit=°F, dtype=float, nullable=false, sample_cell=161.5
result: 550
